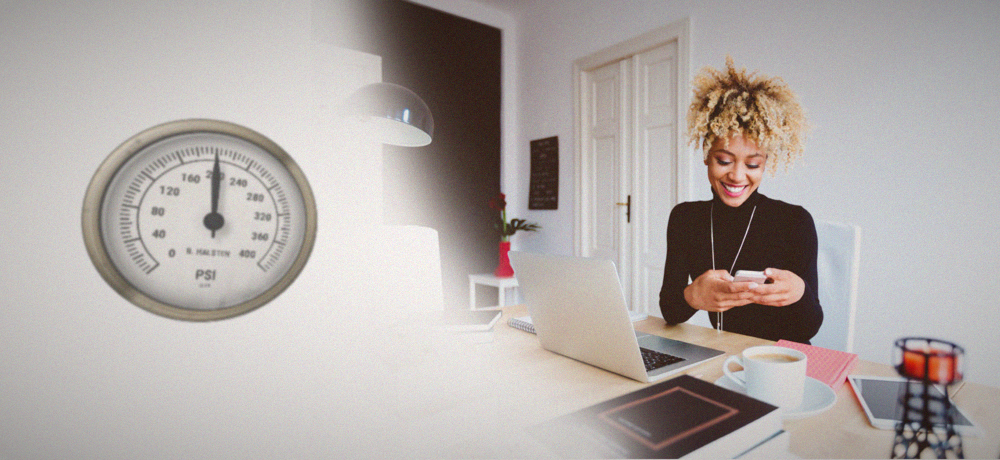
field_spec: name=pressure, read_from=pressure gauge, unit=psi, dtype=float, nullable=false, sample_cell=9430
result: 200
